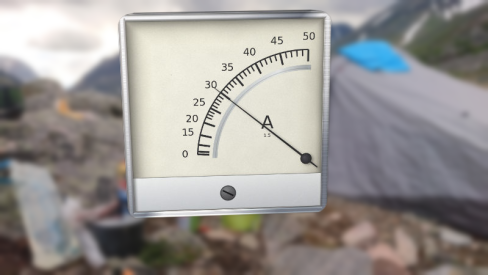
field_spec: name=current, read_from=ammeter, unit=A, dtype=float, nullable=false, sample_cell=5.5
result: 30
